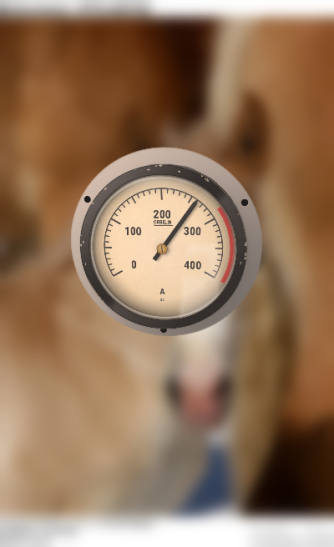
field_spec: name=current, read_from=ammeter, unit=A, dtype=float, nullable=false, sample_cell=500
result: 260
